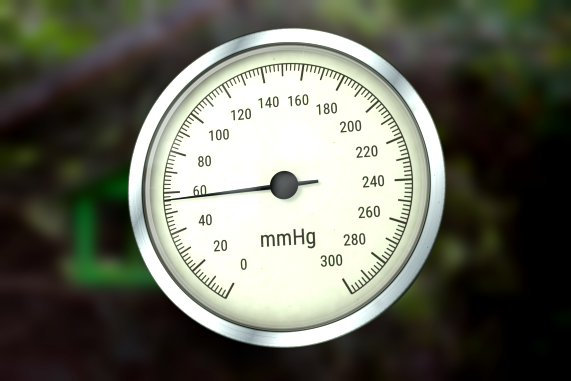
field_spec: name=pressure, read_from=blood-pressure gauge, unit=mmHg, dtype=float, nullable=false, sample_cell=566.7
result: 56
